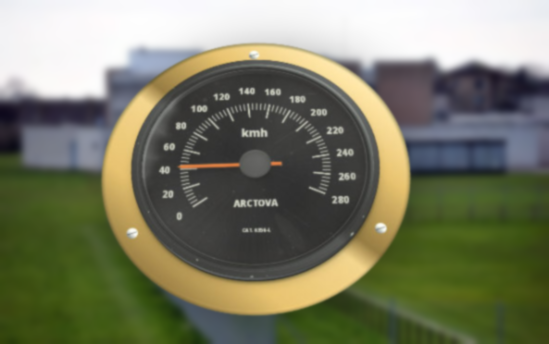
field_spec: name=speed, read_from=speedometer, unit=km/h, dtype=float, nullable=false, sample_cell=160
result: 40
